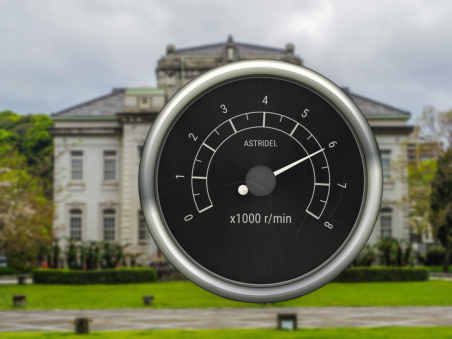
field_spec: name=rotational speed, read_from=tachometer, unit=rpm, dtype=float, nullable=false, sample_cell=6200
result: 6000
